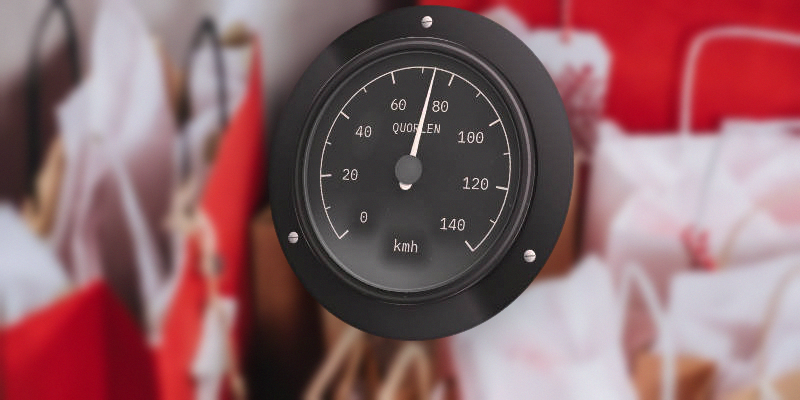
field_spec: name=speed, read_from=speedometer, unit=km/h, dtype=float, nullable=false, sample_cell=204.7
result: 75
